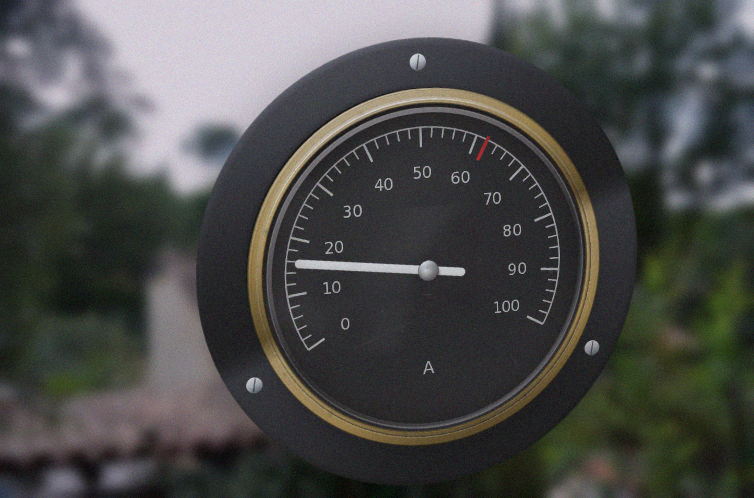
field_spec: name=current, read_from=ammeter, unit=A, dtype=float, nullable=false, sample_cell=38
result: 16
